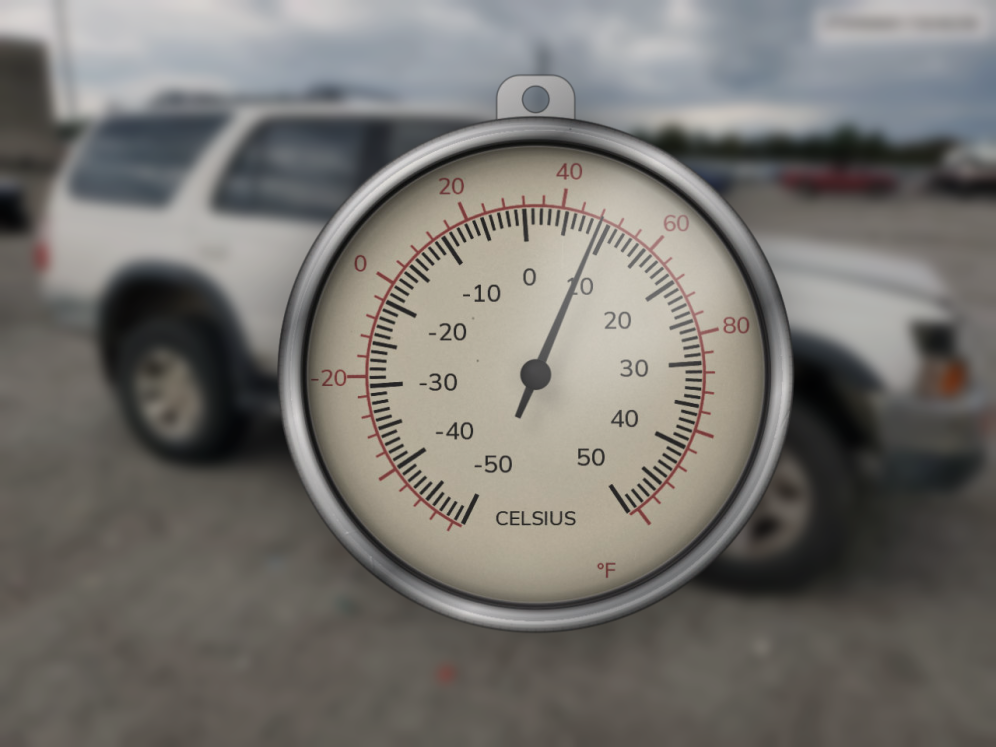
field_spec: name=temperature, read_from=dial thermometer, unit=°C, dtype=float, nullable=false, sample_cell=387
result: 9
